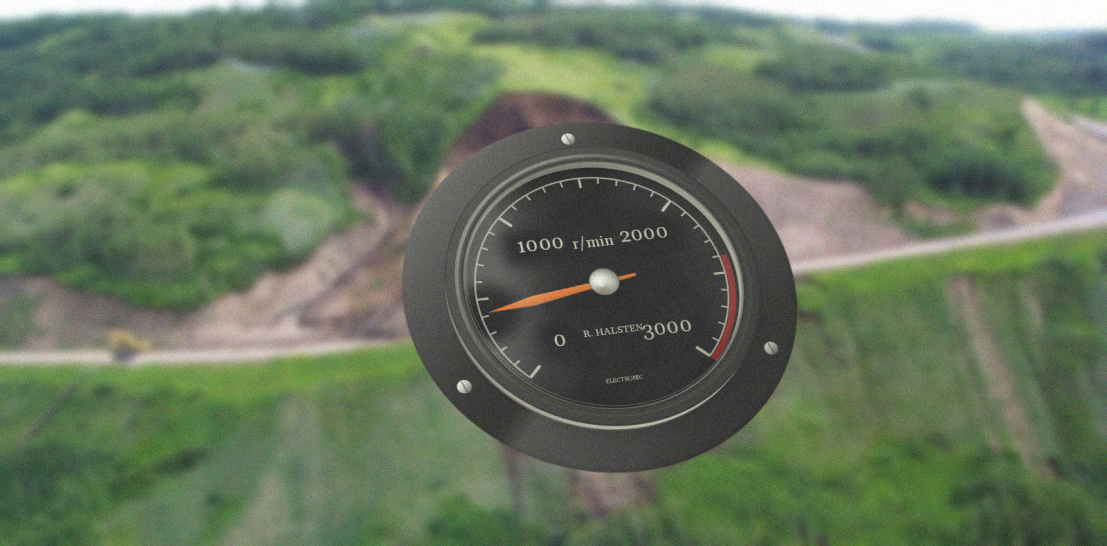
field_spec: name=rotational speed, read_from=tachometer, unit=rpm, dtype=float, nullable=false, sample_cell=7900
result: 400
